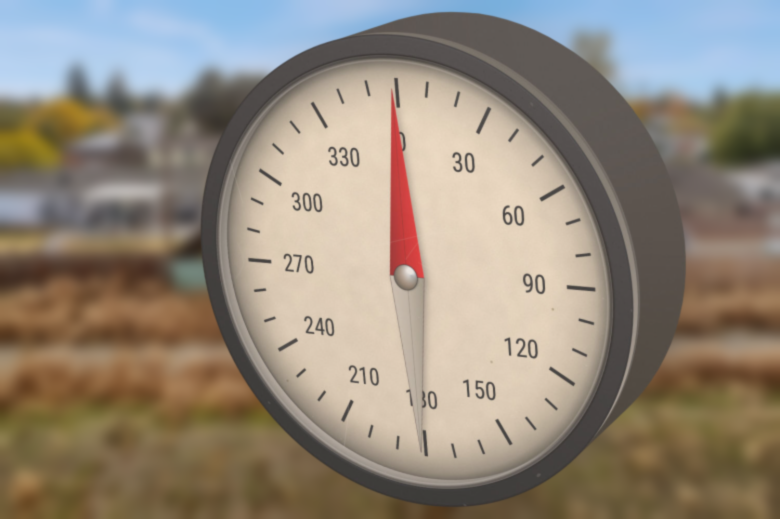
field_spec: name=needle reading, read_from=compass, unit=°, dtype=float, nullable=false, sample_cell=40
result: 0
